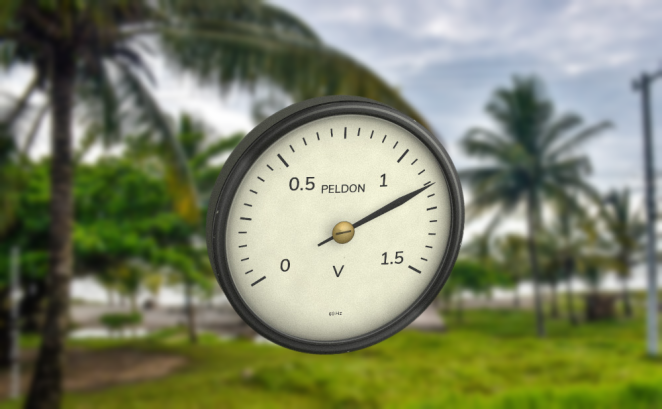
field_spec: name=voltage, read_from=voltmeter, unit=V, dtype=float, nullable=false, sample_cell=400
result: 1.15
